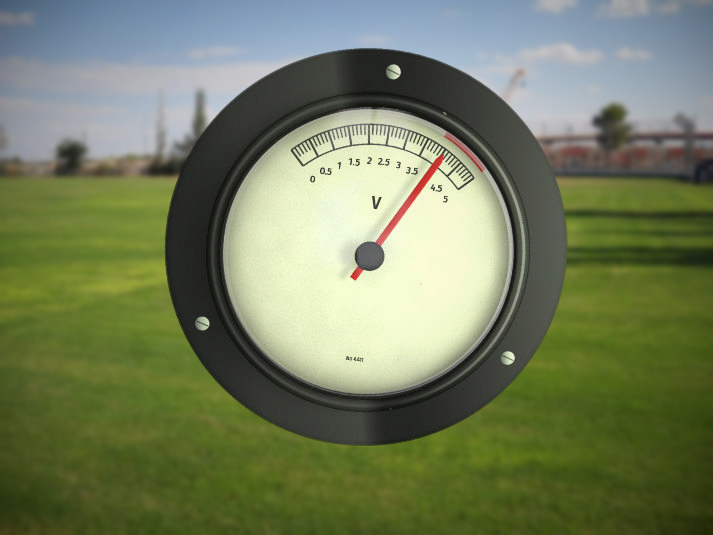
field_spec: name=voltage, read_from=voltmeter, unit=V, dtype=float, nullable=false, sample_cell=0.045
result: 4
